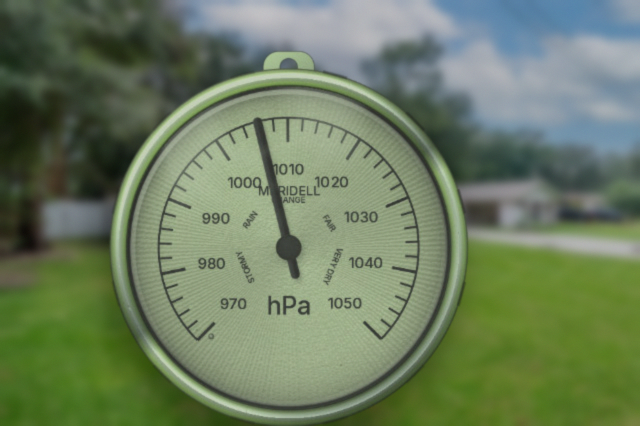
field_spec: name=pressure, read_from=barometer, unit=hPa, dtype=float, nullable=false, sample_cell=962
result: 1006
